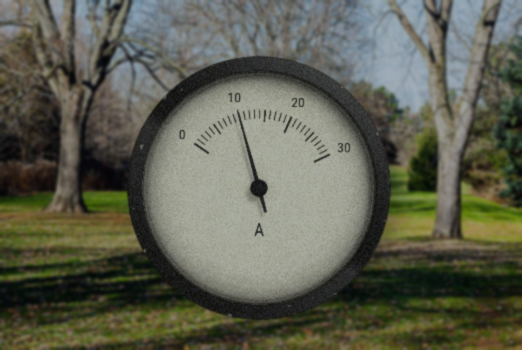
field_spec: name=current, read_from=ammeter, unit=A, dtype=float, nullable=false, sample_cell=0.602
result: 10
